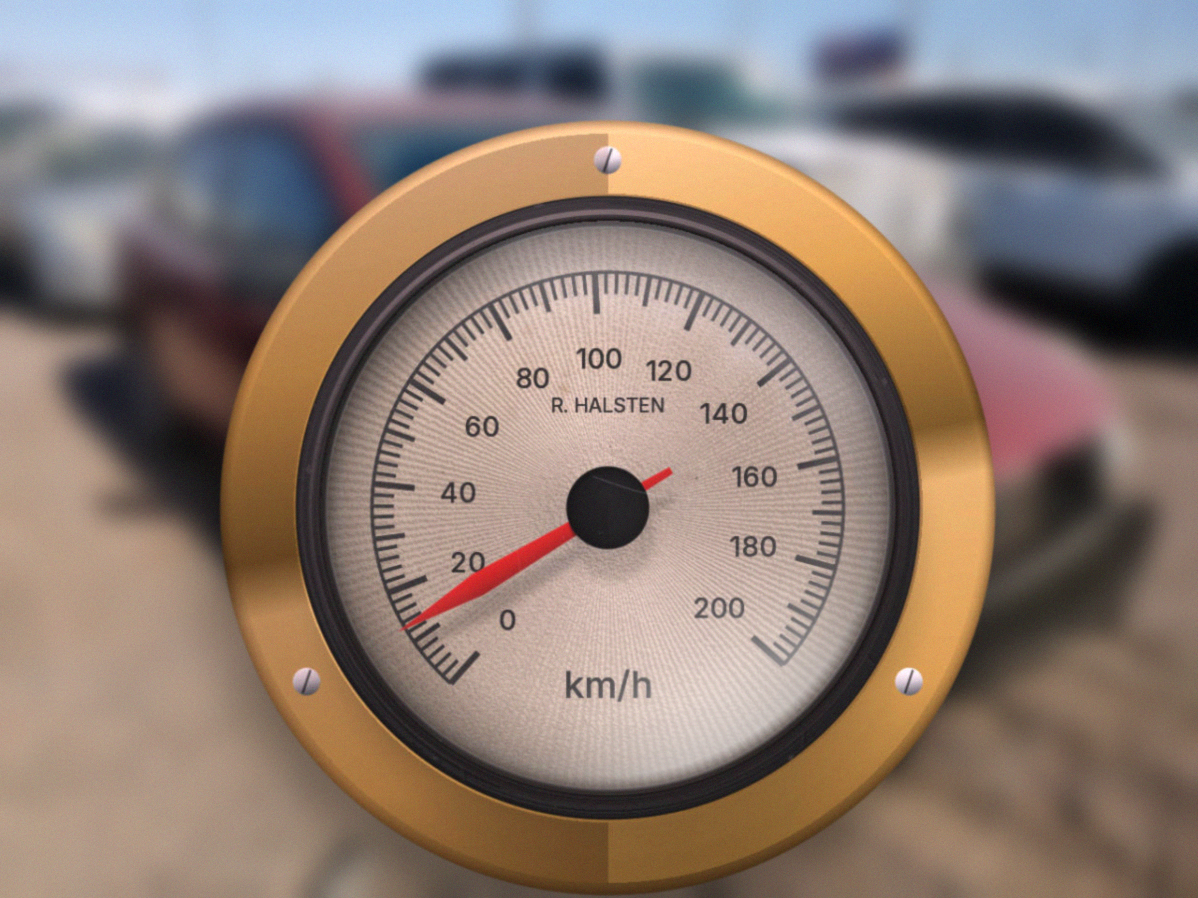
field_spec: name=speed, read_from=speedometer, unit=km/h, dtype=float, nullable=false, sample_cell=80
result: 13
